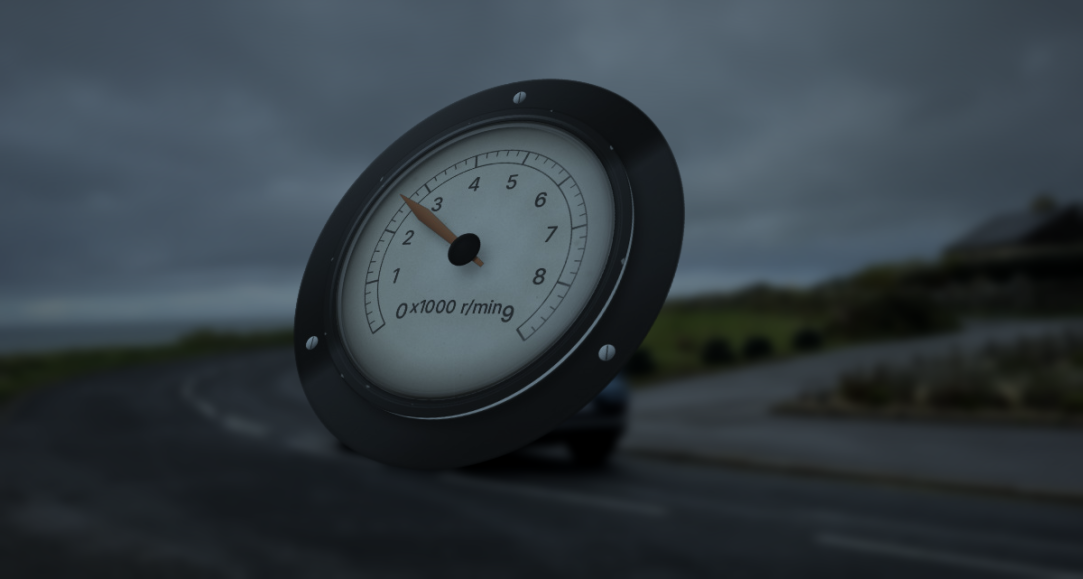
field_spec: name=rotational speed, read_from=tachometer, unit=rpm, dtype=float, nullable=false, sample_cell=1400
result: 2600
